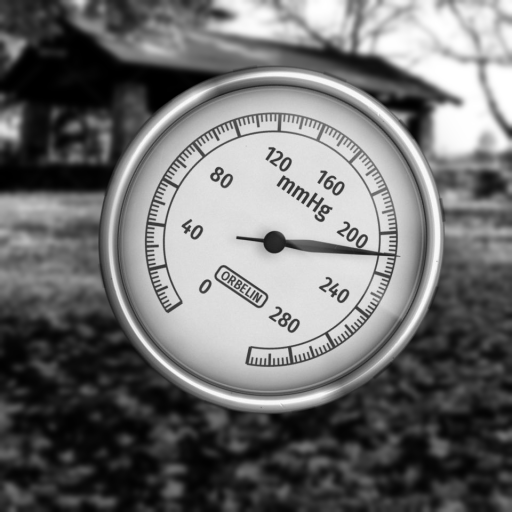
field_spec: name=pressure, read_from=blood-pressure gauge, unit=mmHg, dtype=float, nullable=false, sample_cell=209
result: 210
